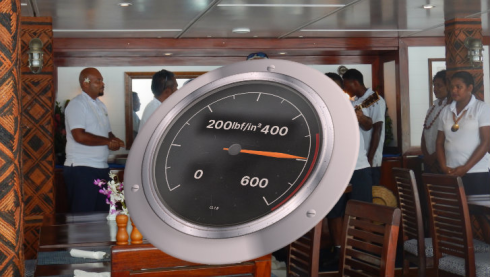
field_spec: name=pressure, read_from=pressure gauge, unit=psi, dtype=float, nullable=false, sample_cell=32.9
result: 500
